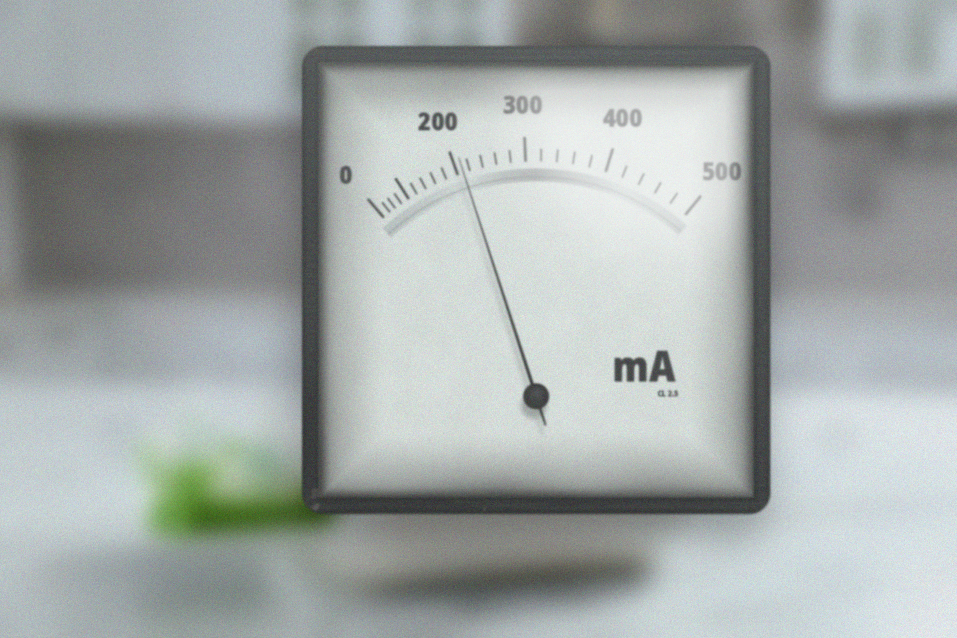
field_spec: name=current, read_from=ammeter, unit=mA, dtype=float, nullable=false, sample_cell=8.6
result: 210
